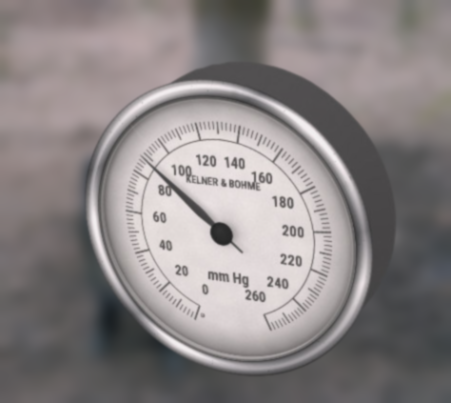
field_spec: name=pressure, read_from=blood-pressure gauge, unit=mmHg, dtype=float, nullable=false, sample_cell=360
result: 90
